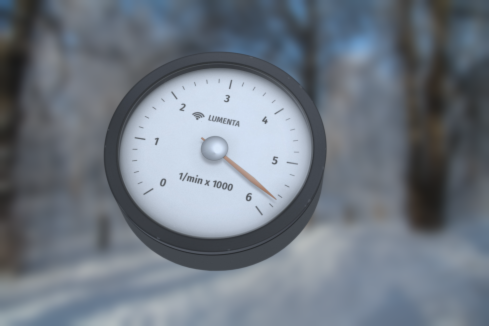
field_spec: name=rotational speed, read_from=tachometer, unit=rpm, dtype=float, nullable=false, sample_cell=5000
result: 5700
